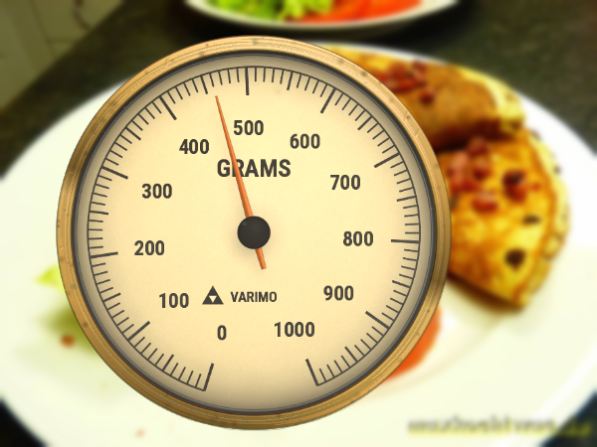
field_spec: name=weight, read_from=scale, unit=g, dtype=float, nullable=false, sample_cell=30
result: 460
